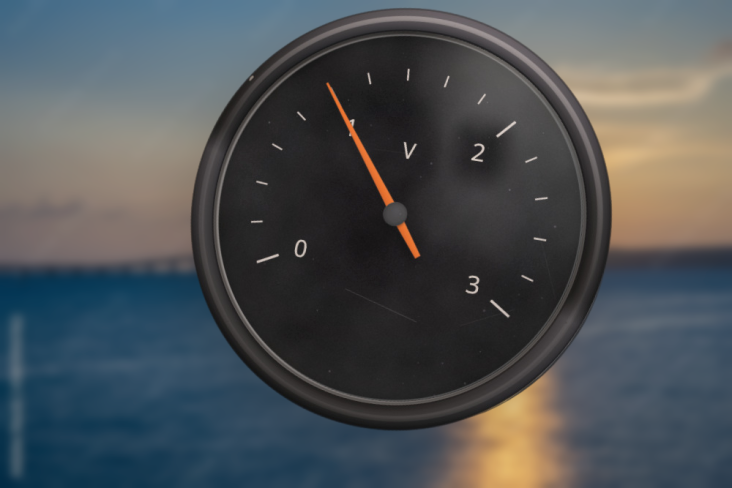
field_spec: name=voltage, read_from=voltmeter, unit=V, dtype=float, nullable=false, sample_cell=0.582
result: 1
